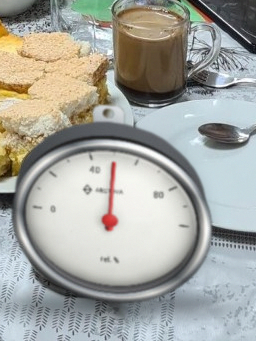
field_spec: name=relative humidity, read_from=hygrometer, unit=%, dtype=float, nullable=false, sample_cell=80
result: 50
